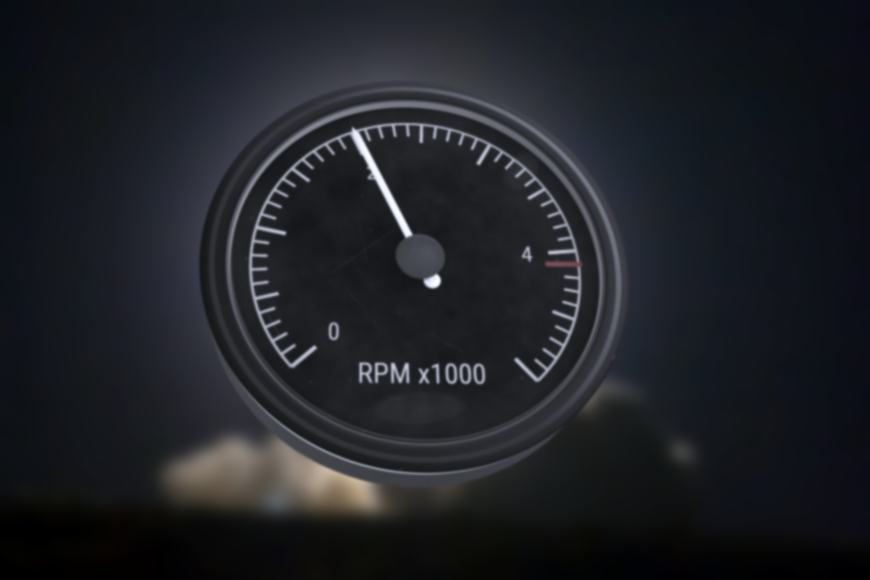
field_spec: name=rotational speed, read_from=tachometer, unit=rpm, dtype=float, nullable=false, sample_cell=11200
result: 2000
